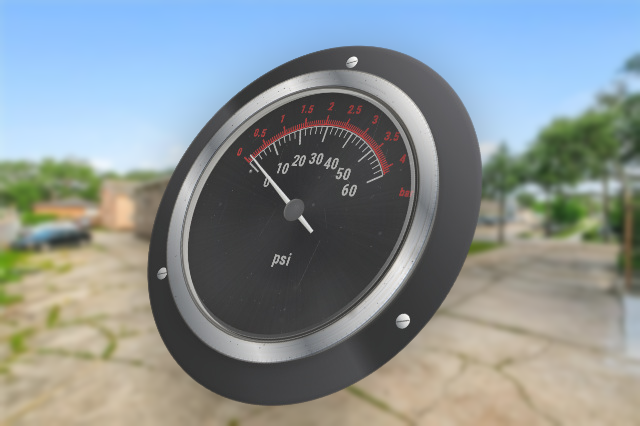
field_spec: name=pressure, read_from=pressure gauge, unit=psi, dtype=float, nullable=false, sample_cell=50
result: 2
